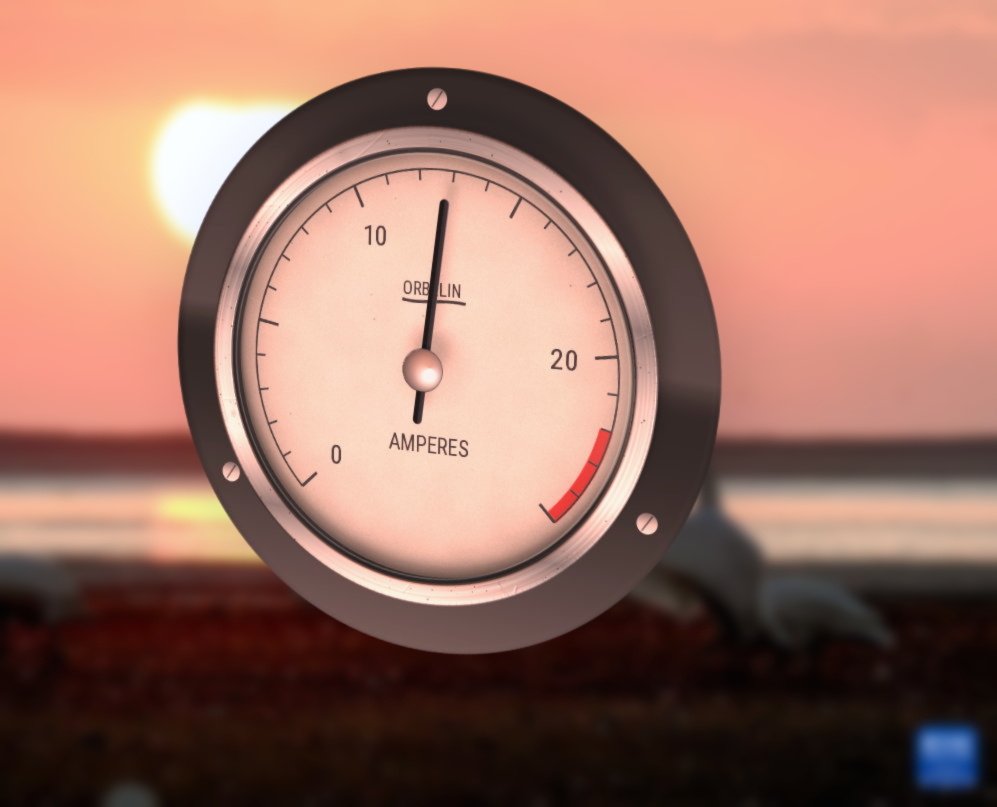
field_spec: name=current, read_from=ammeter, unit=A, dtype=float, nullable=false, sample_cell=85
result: 13
